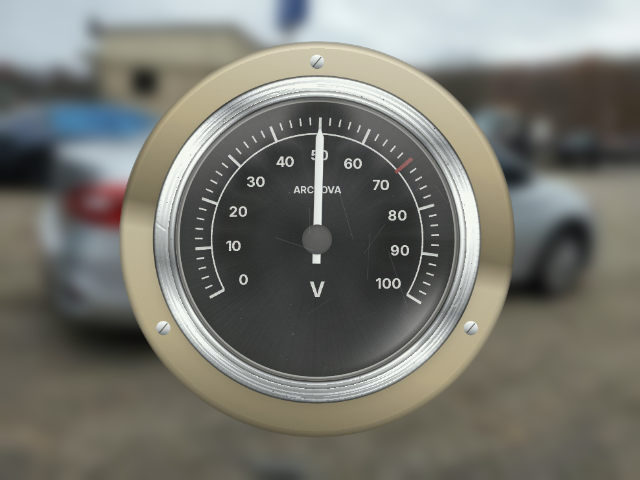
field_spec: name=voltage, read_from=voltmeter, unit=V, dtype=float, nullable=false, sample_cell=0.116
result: 50
